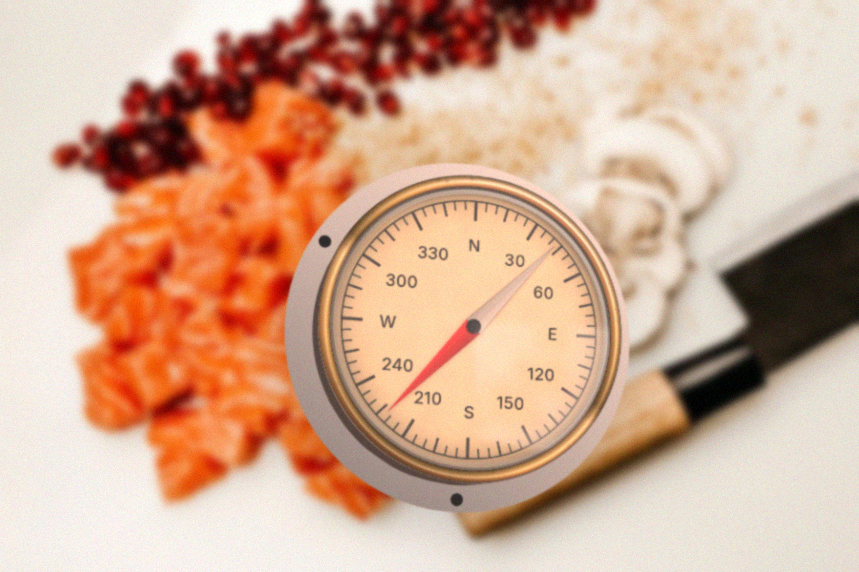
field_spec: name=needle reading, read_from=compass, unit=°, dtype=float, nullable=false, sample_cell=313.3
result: 222.5
